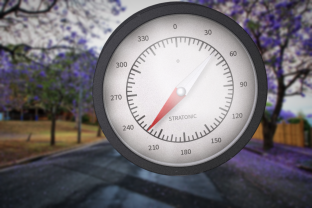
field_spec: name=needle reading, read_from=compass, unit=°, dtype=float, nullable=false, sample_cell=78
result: 225
